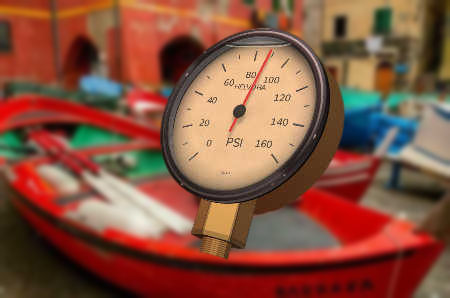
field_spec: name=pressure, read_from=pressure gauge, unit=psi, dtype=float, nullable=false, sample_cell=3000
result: 90
